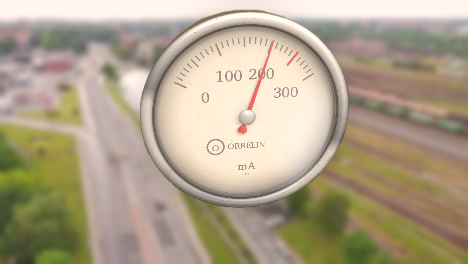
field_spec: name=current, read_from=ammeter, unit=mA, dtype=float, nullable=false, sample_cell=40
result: 200
